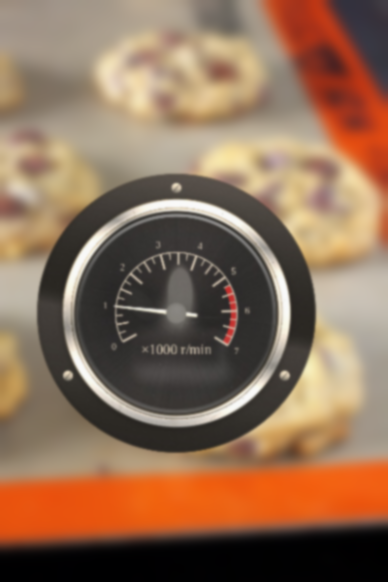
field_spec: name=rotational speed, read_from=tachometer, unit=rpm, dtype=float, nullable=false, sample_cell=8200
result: 1000
